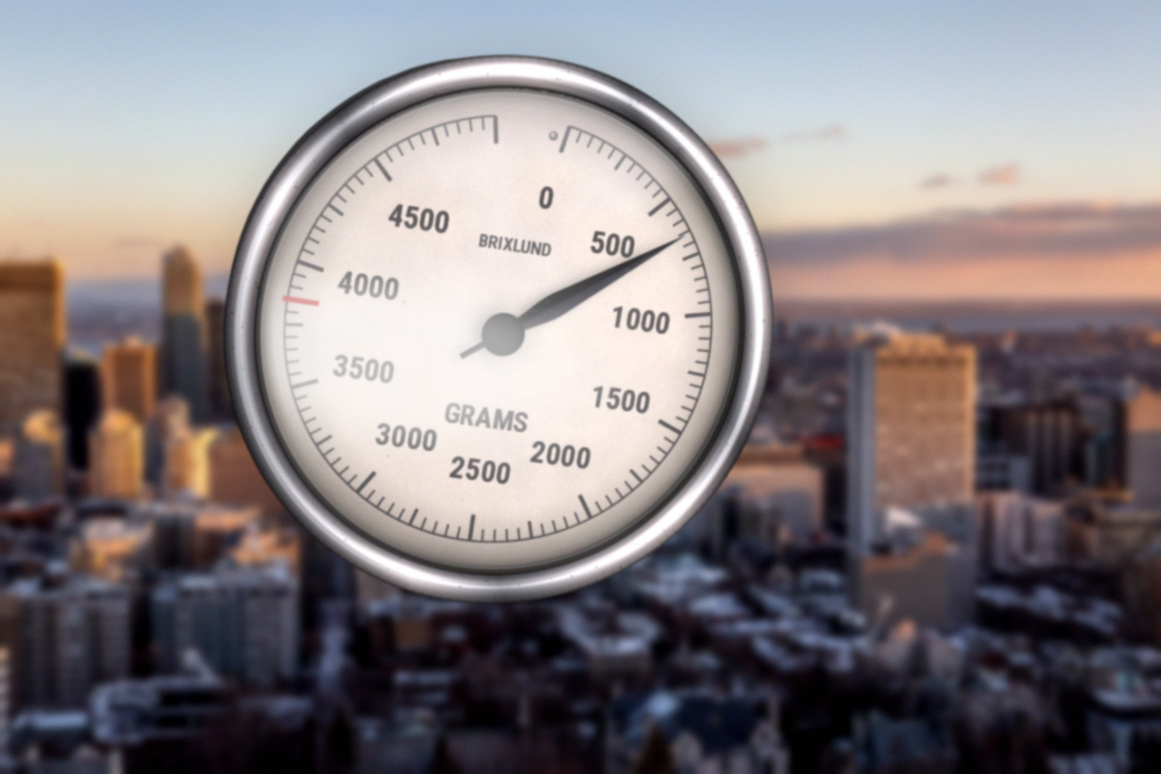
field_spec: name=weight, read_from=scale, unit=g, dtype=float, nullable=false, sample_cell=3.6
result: 650
